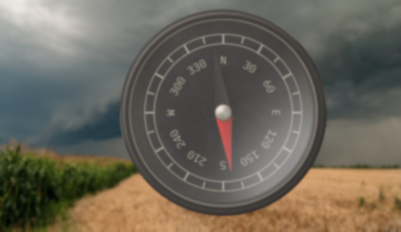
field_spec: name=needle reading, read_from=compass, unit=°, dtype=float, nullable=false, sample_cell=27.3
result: 172.5
